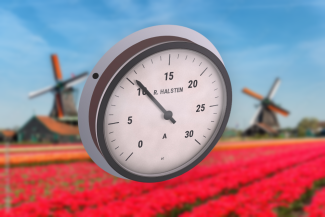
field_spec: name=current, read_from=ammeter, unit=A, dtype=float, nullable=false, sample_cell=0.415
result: 10.5
